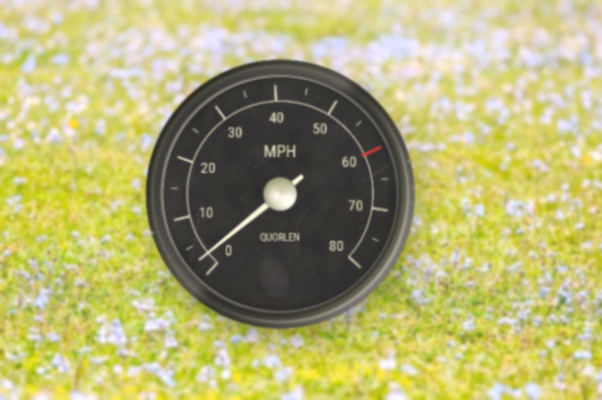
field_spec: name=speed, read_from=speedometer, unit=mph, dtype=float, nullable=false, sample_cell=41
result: 2.5
